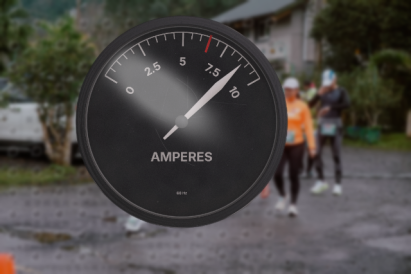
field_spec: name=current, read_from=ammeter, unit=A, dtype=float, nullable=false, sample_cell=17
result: 8.75
